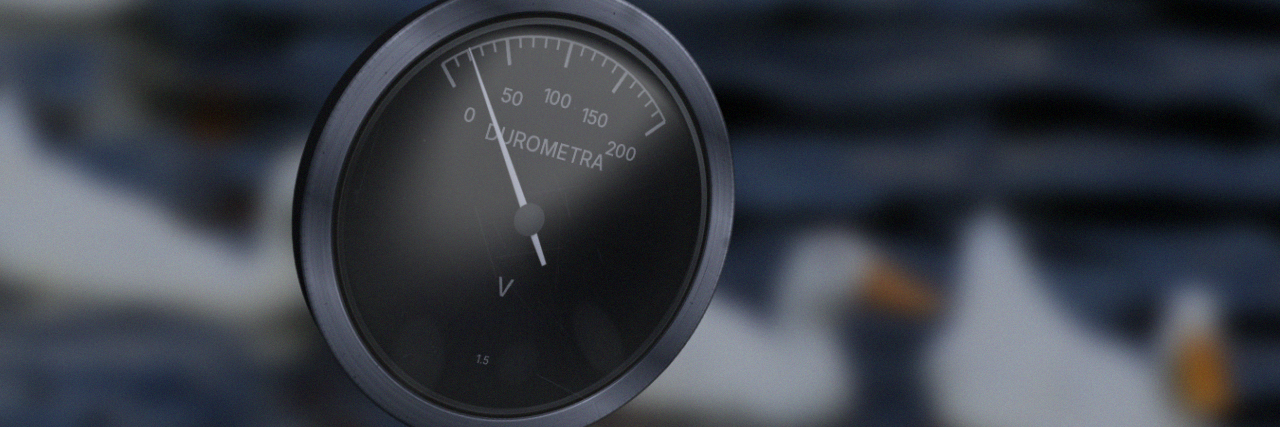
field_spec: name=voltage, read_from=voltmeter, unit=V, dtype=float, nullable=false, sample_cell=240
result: 20
